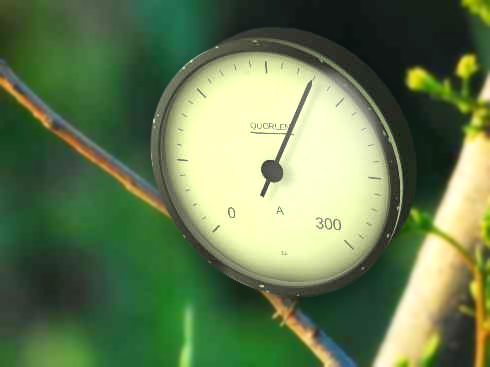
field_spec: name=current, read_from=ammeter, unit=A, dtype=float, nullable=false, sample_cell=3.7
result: 180
